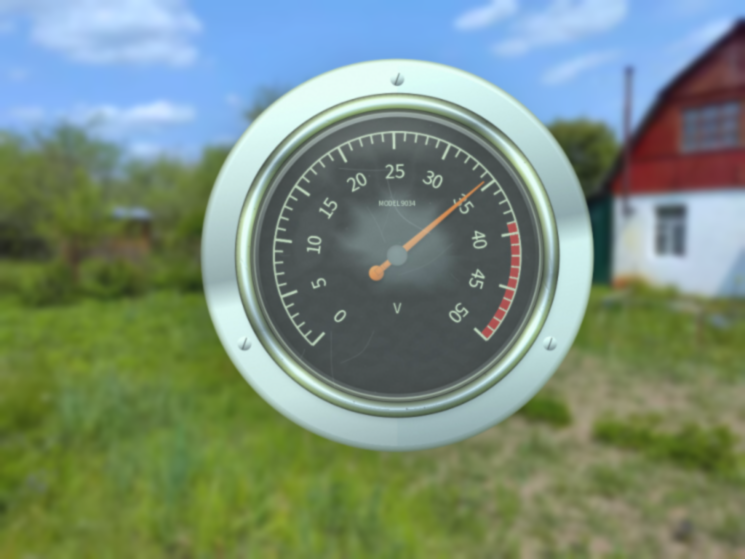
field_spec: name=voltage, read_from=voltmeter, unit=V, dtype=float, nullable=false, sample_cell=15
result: 34.5
